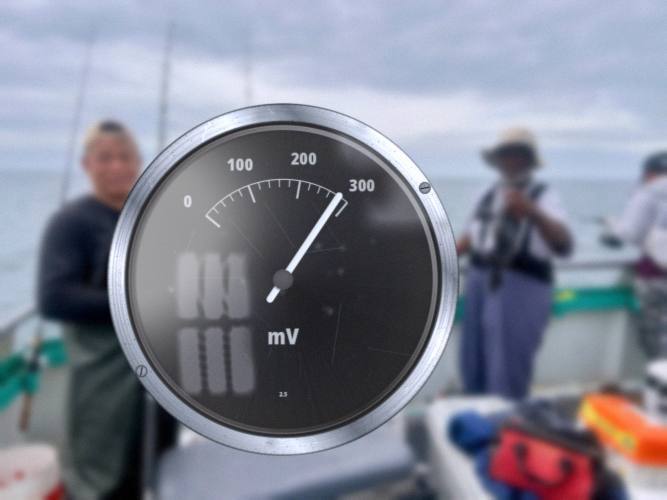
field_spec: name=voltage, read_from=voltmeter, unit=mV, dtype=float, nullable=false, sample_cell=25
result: 280
